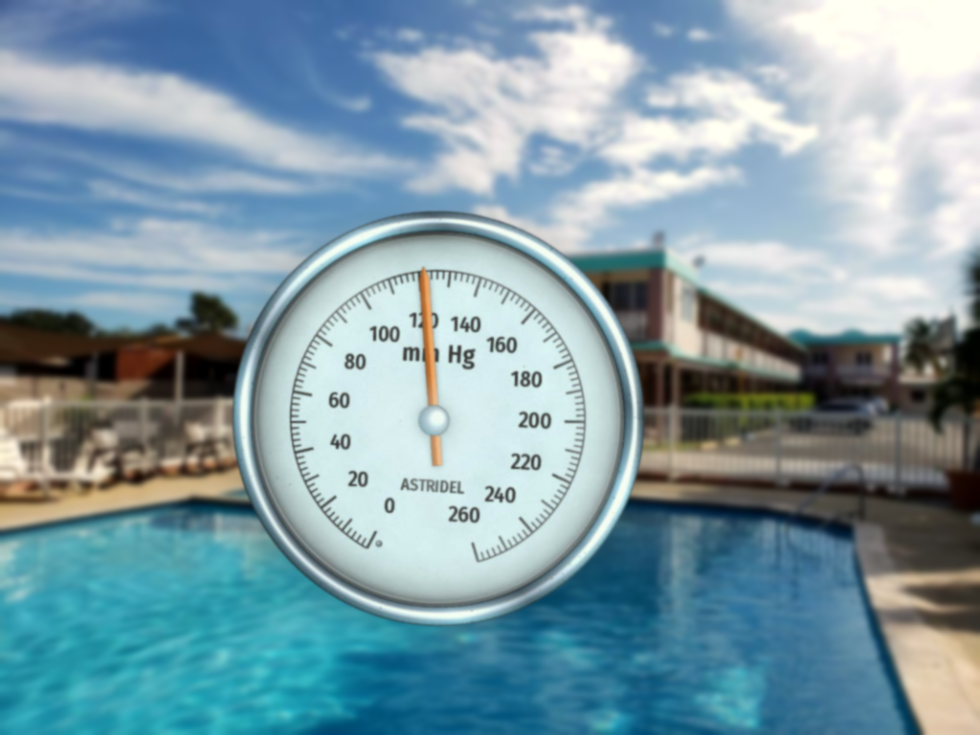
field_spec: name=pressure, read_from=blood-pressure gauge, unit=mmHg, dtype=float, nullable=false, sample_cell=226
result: 122
